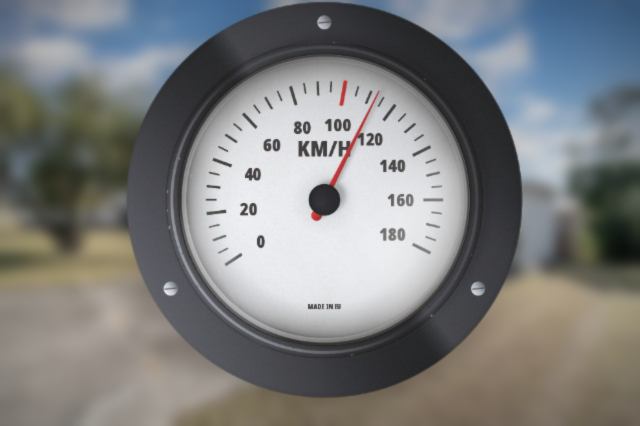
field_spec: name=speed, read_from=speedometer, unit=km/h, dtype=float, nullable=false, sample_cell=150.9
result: 112.5
